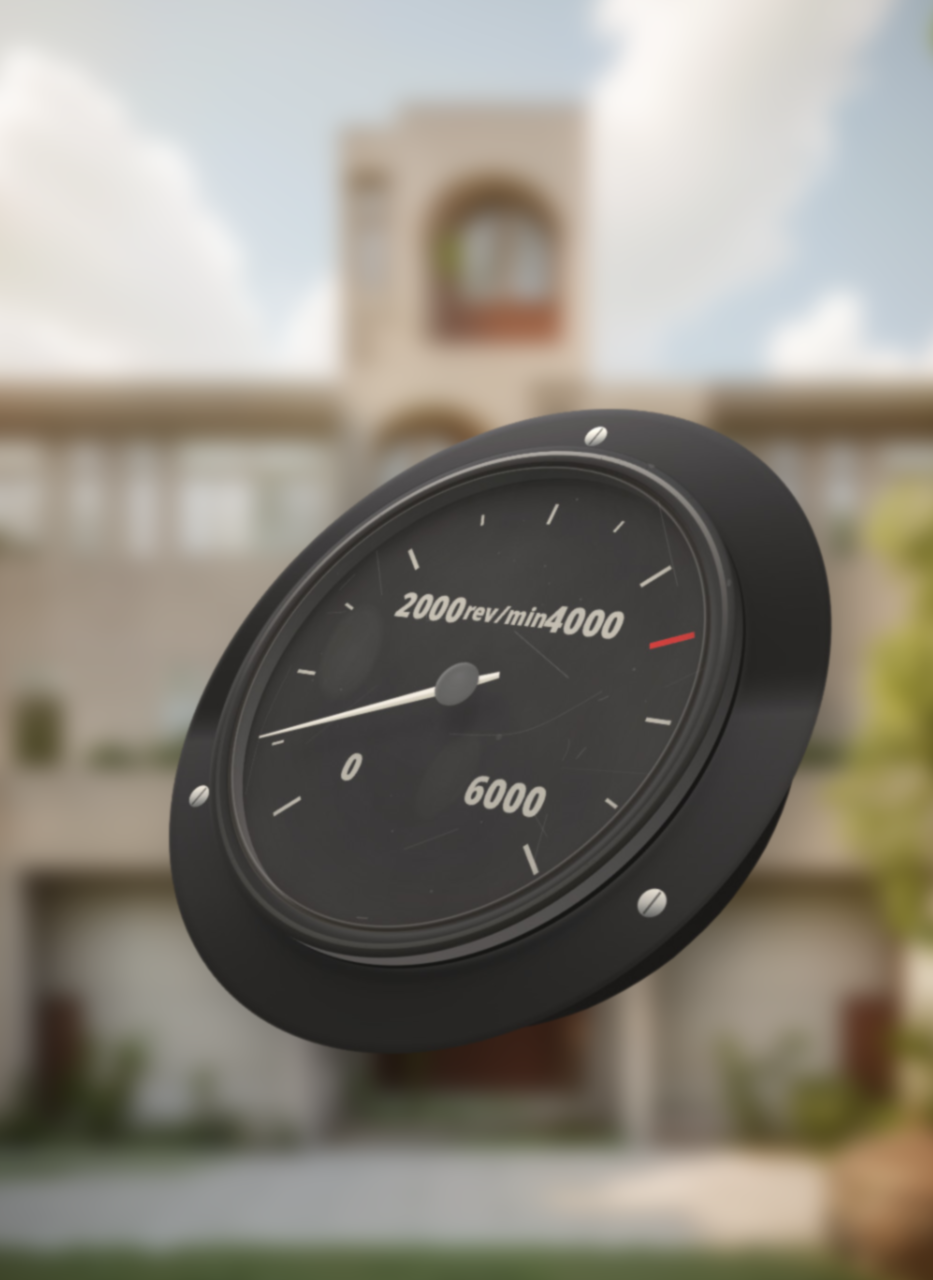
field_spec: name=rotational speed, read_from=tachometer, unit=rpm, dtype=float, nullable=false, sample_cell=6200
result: 500
